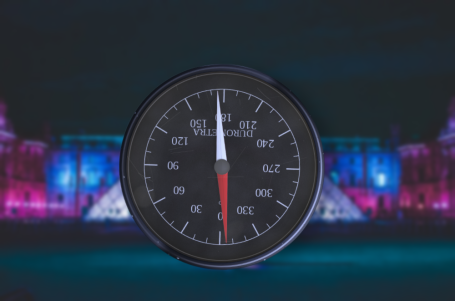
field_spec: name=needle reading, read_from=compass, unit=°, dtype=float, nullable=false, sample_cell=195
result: 355
